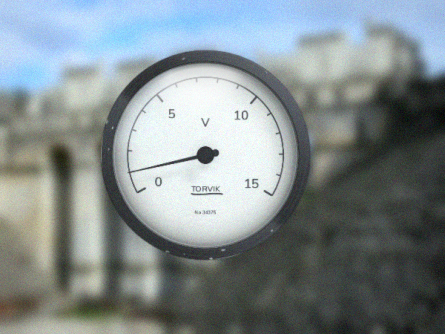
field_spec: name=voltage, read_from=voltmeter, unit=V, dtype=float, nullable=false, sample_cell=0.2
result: 1
